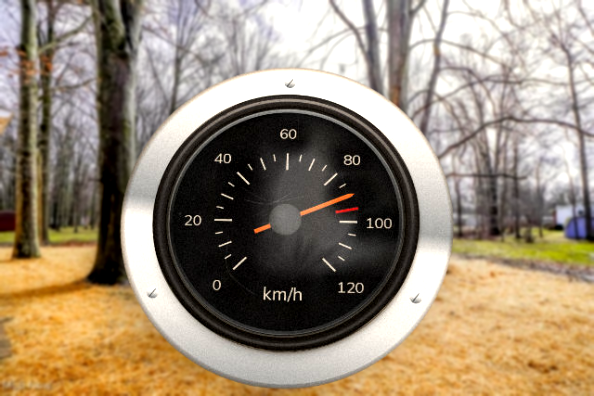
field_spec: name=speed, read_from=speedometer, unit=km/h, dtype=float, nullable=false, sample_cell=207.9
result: 90
